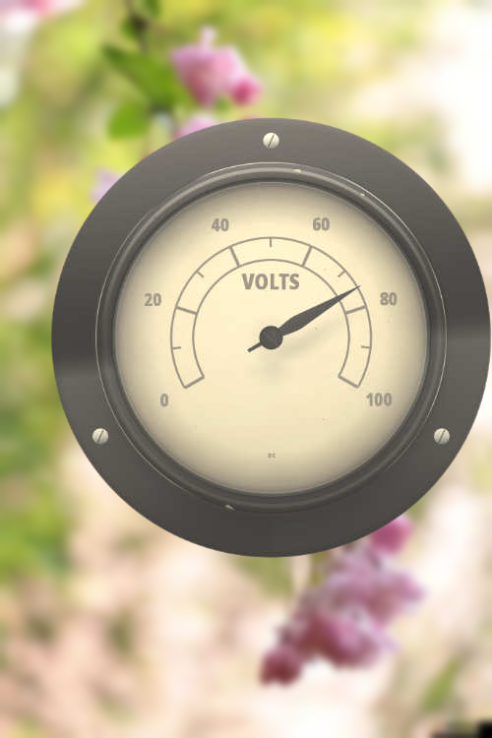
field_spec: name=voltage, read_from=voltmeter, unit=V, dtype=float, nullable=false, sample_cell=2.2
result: 75
